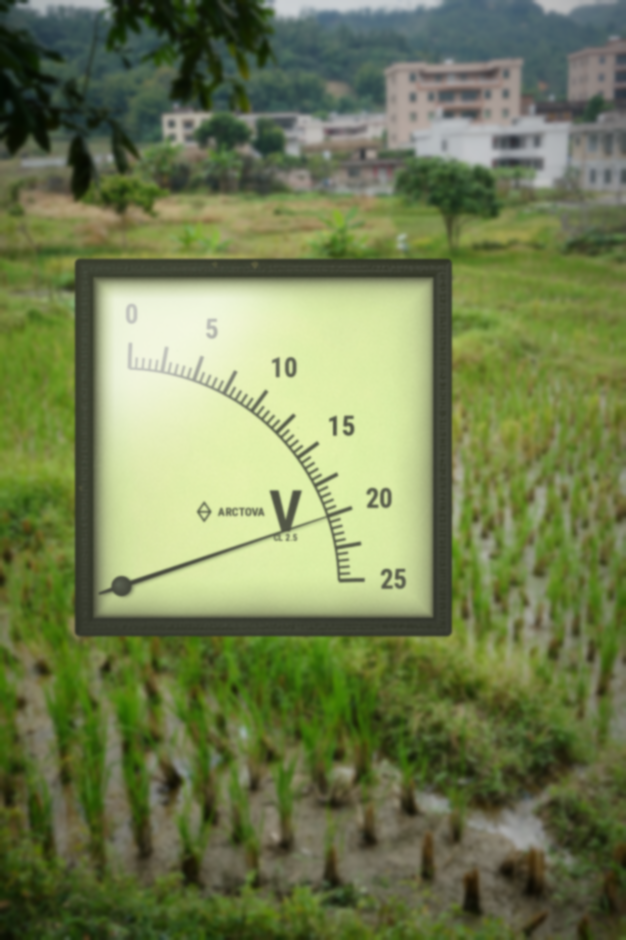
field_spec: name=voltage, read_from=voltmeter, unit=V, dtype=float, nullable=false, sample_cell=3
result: 20
